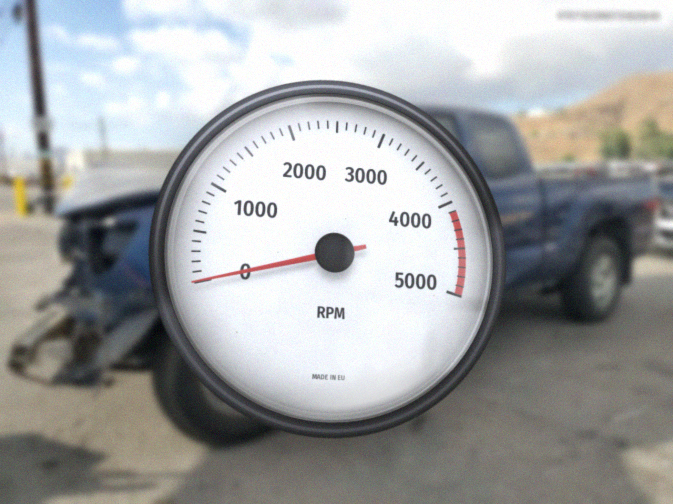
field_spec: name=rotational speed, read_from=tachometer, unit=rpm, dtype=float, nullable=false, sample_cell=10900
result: 0
